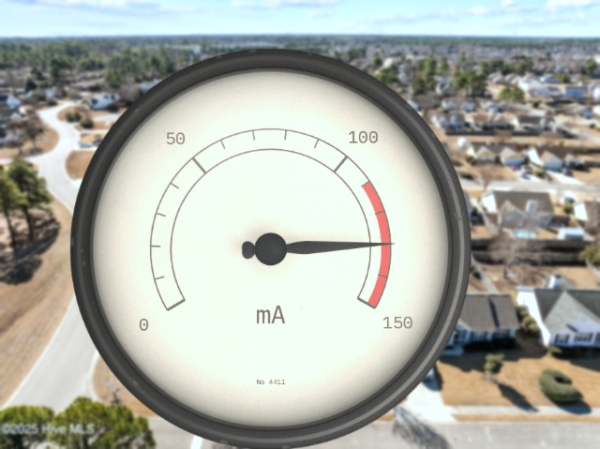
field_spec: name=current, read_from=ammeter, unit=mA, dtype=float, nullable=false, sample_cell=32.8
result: 130
